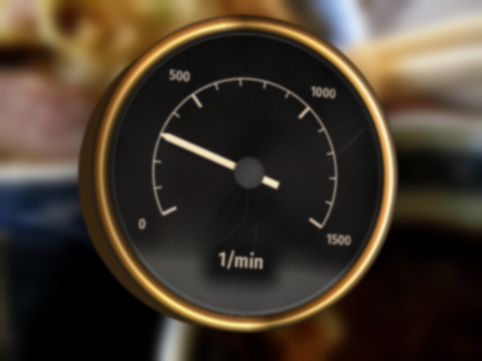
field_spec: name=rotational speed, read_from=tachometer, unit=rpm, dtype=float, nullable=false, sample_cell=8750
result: 300
